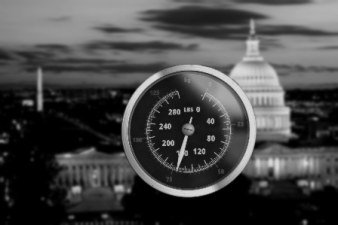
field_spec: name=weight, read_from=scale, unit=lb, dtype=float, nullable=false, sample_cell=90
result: 160
